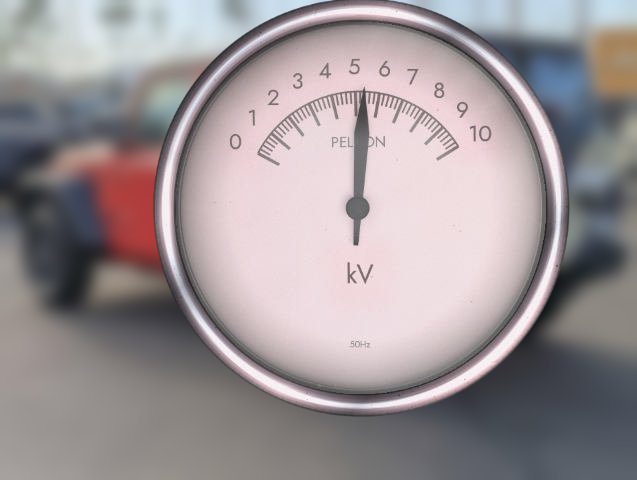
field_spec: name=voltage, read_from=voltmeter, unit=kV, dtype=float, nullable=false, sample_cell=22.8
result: 5.4
